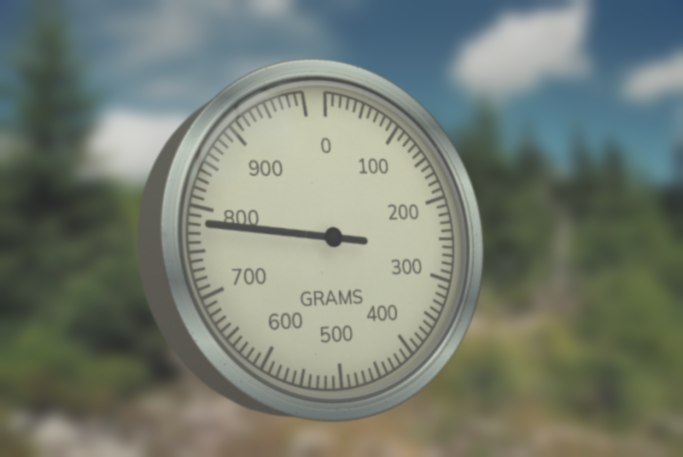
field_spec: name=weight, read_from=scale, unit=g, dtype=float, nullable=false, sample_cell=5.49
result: 780
